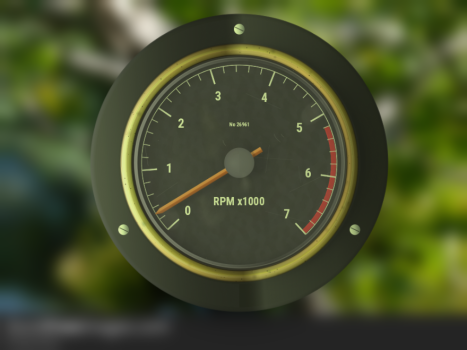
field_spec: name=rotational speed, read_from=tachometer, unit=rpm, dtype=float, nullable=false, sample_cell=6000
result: 300
